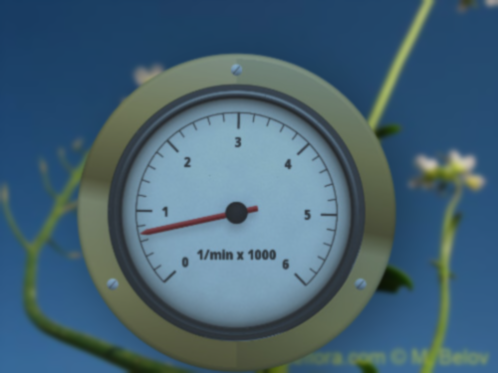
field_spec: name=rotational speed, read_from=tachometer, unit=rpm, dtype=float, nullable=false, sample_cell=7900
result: 700
